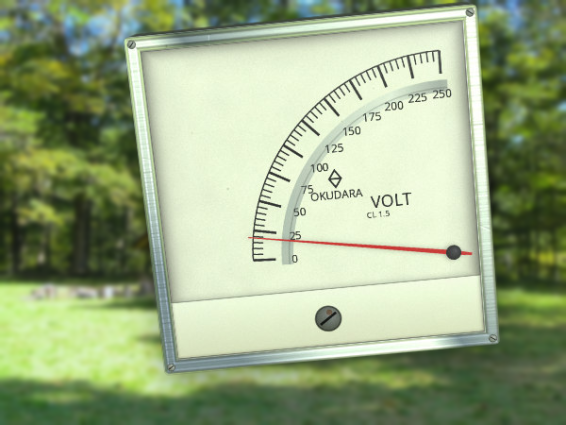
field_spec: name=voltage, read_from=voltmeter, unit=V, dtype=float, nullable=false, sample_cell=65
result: 20
